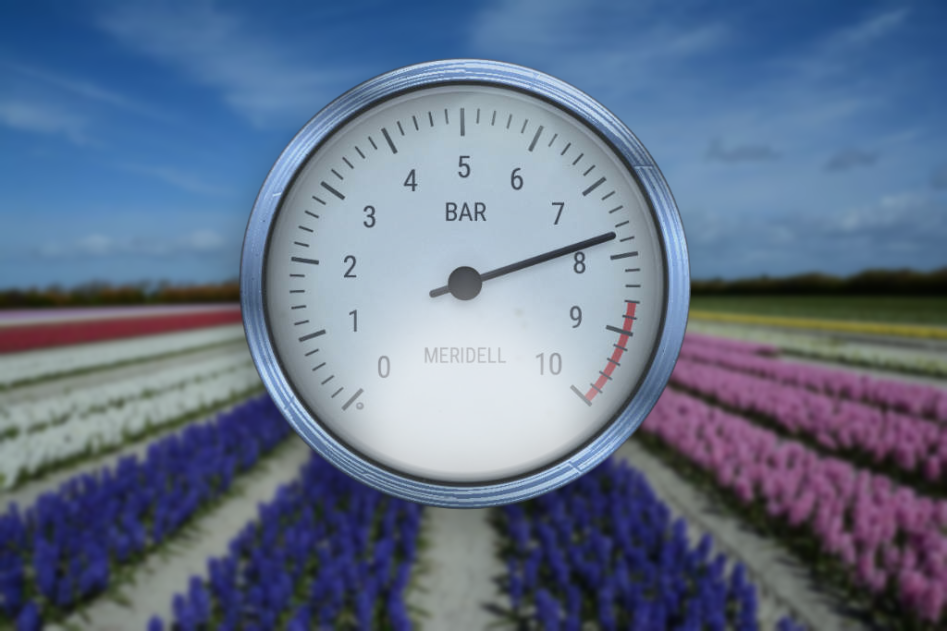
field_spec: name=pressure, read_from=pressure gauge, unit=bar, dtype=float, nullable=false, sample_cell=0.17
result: 7.7
